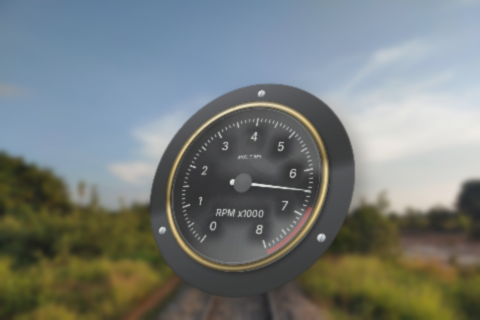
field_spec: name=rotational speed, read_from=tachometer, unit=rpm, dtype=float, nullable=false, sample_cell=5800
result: 6500
